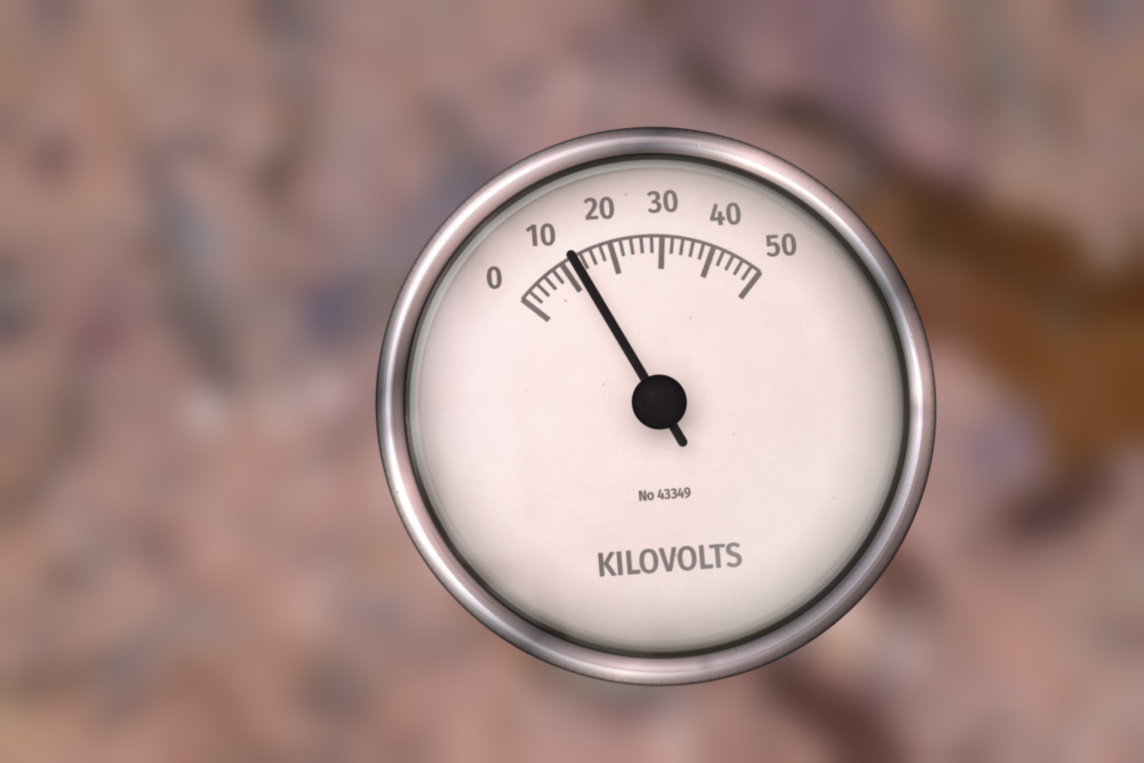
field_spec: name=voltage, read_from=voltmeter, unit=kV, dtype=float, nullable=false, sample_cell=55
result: 12
